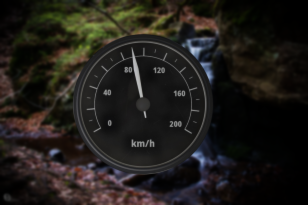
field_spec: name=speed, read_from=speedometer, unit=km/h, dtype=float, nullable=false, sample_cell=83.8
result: 90
